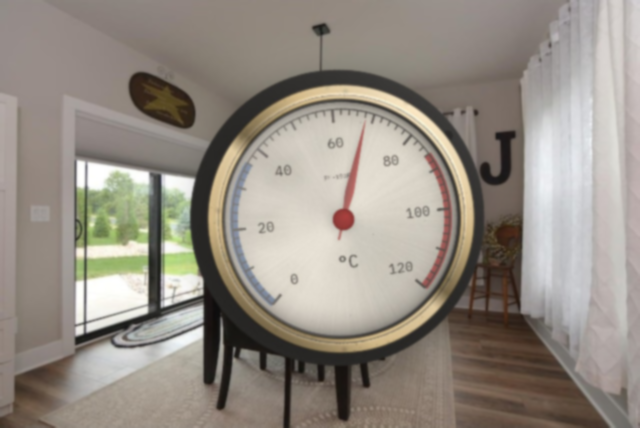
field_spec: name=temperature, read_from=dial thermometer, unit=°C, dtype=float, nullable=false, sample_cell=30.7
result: 68
